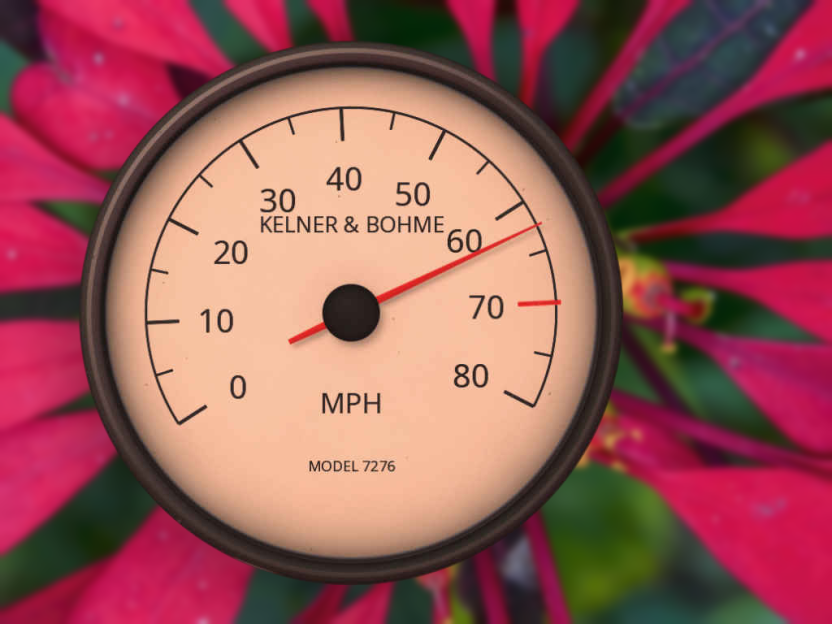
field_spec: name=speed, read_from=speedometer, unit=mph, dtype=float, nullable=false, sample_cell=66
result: 62.5
